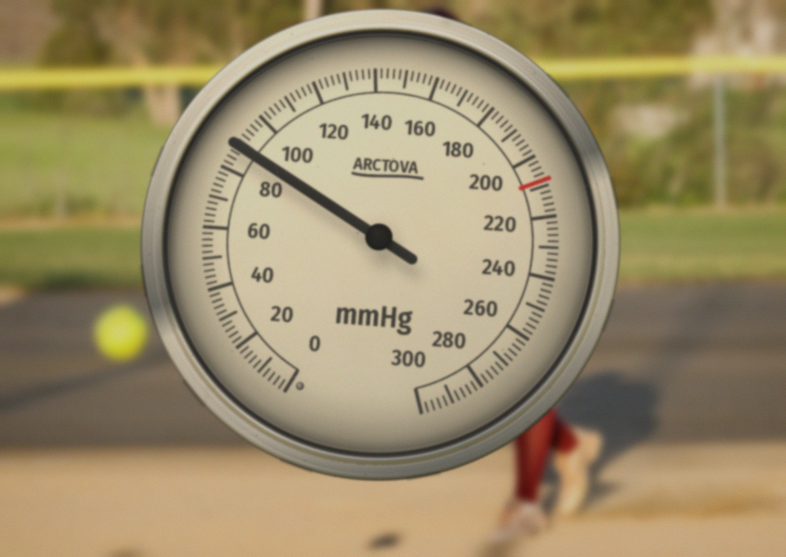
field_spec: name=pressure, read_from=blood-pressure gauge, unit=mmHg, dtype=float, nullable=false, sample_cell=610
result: 88
